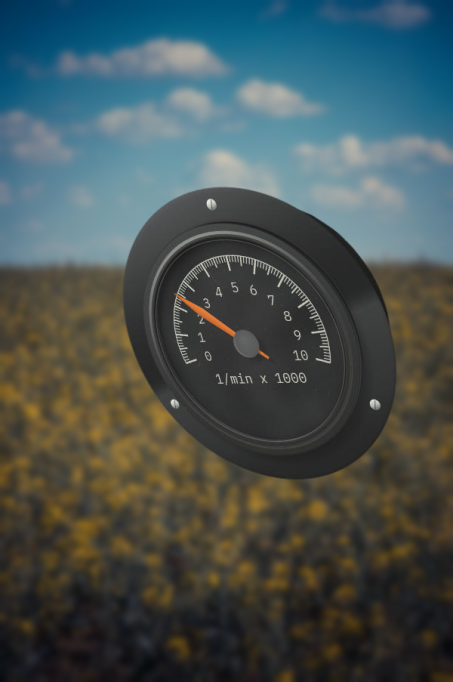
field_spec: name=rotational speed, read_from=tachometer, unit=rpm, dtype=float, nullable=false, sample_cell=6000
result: 2500
